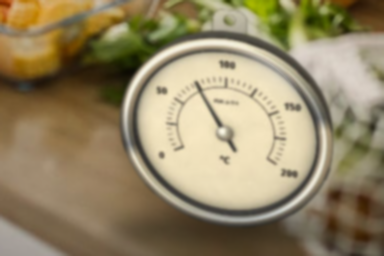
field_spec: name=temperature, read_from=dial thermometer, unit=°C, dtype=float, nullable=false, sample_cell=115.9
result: 75
